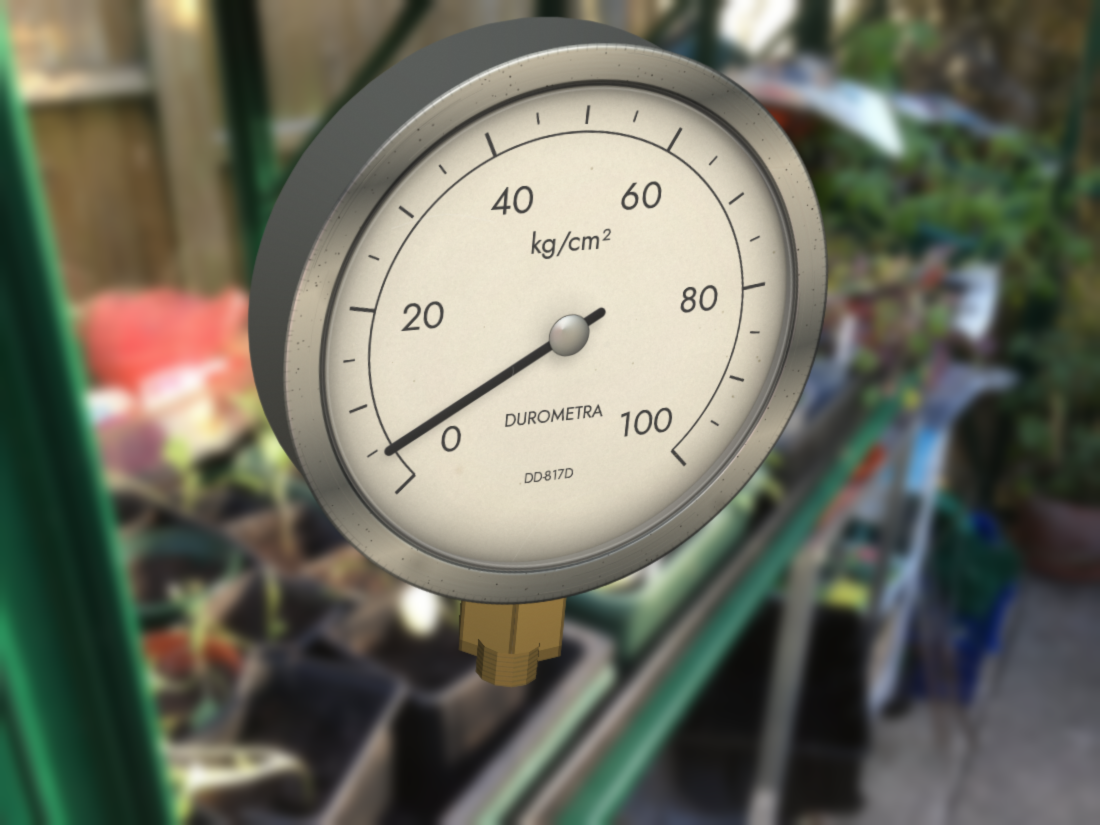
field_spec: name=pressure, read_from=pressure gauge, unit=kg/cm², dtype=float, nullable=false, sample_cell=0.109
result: 5
